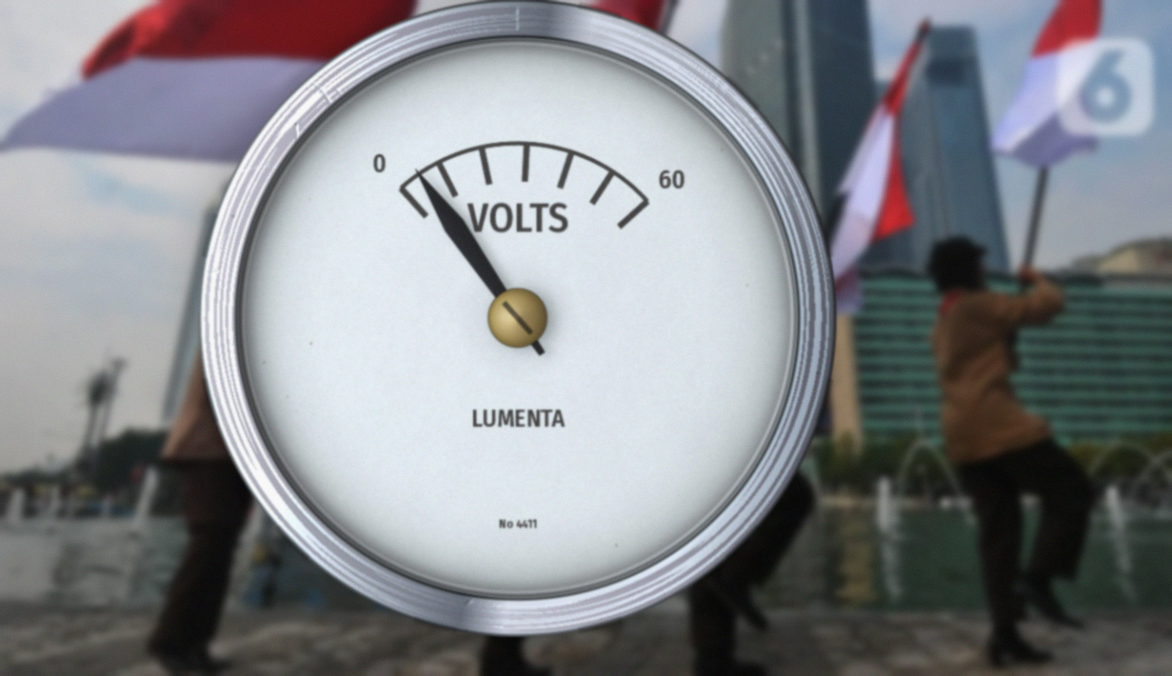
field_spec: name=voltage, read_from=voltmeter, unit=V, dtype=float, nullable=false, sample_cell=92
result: 5
